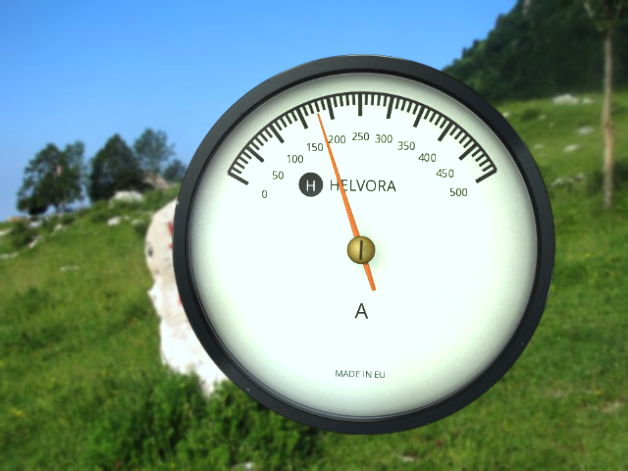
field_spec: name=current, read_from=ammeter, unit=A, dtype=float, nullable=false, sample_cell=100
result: 180
